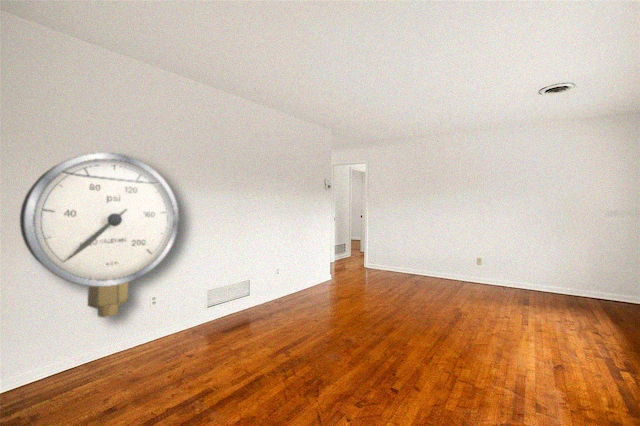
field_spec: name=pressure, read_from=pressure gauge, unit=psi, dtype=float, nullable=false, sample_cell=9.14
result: 0
